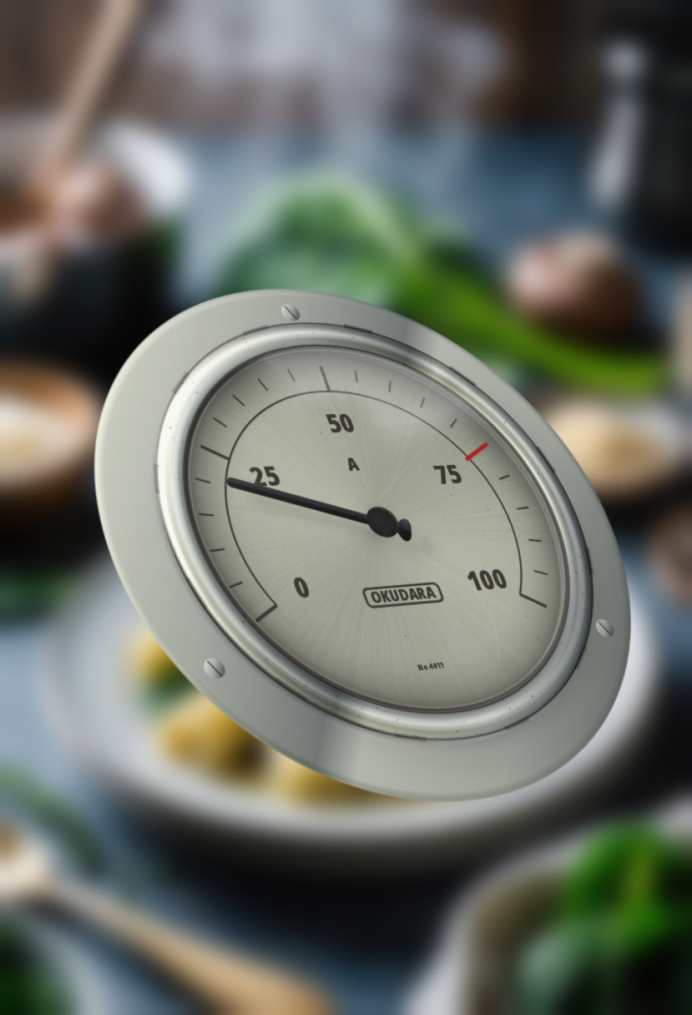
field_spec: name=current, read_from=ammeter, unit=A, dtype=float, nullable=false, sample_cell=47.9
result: 20
